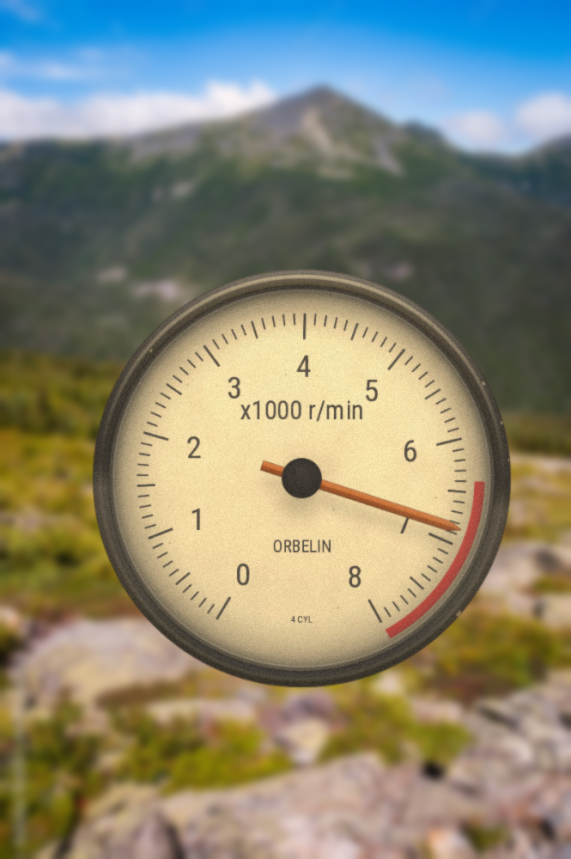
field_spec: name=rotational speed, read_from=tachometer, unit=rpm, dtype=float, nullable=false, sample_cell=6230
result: 6850
